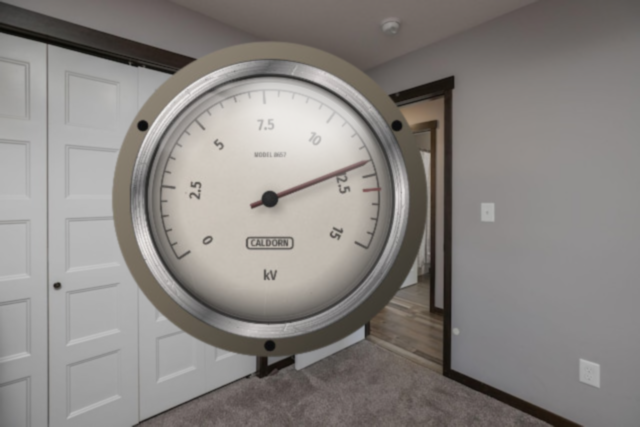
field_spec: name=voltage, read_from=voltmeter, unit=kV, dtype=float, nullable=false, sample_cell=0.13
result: 12
